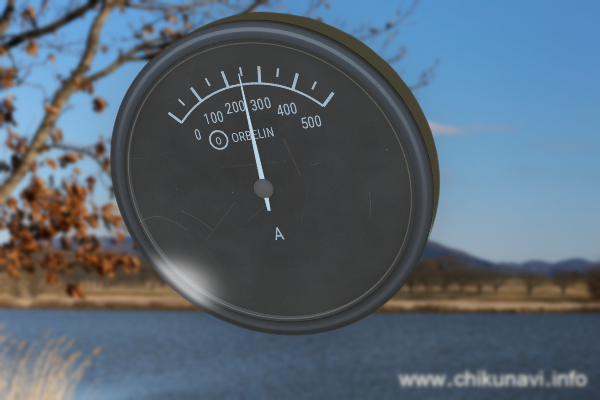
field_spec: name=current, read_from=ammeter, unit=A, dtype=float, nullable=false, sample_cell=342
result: 250
